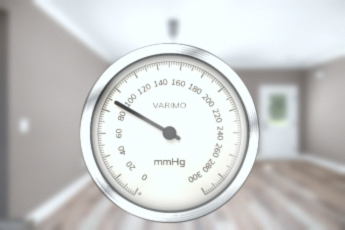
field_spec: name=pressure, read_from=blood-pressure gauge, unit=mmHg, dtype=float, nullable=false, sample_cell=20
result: 90
